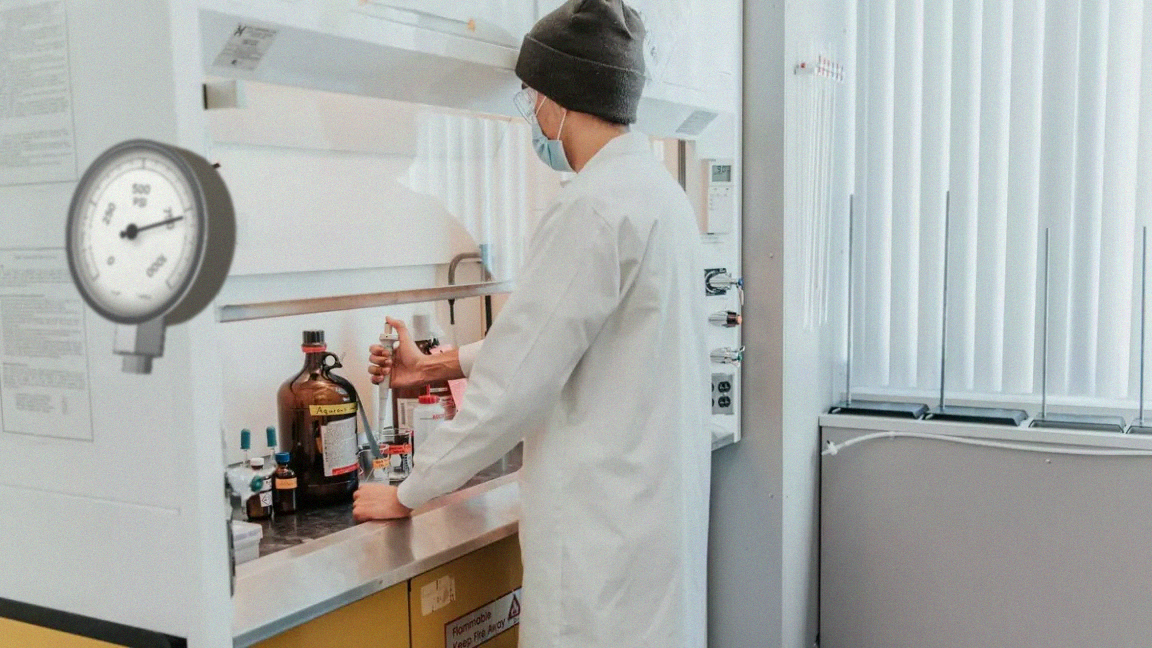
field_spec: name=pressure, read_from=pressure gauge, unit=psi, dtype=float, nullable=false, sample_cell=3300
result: 775
